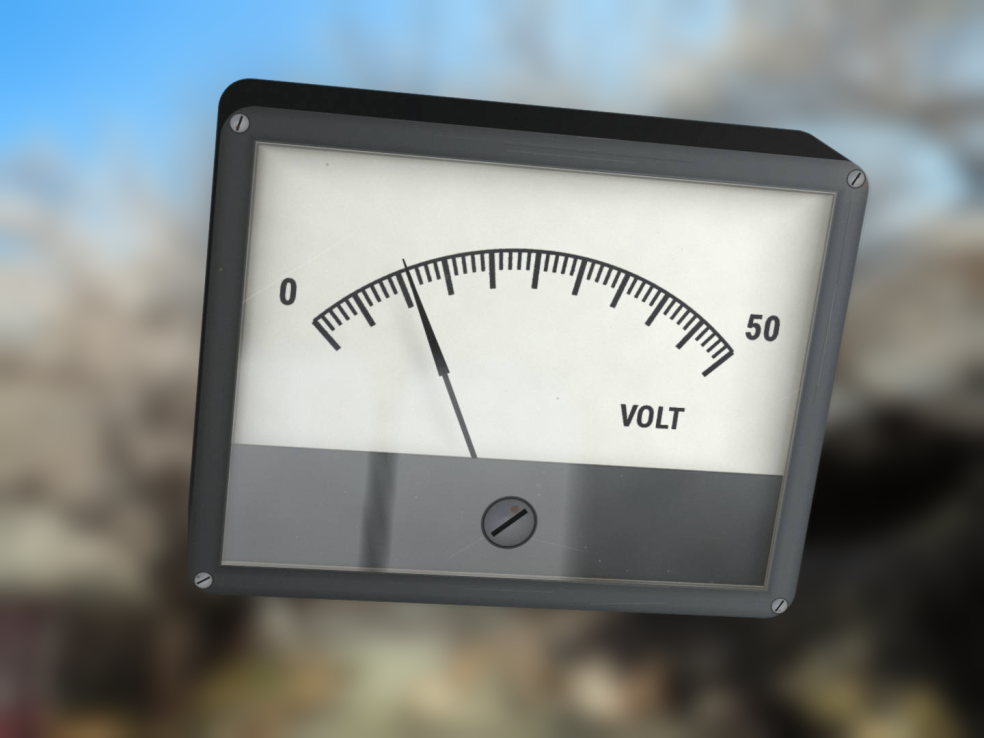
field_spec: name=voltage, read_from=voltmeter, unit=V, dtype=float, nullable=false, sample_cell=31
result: 11
